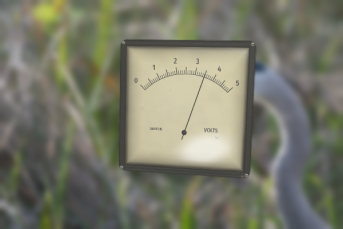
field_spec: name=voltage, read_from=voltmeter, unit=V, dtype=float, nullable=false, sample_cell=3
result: 3.5
